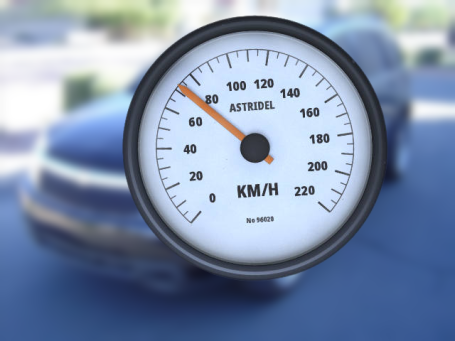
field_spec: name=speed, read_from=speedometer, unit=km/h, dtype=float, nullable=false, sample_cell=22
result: 72.5
